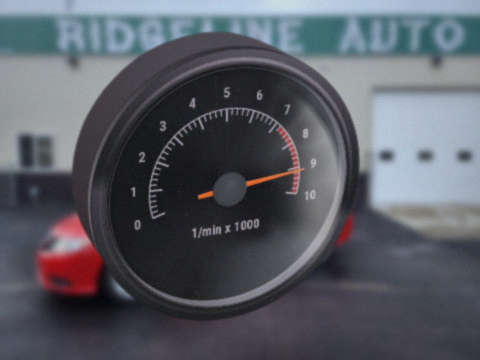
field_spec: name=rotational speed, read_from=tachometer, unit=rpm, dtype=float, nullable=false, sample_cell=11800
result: 9000
